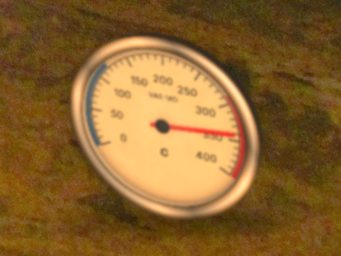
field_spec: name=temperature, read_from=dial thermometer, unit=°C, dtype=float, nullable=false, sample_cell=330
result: 340
